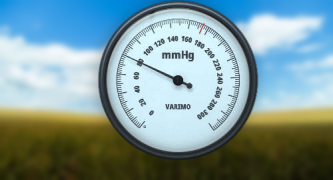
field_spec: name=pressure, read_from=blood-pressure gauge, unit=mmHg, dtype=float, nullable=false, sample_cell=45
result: 80
